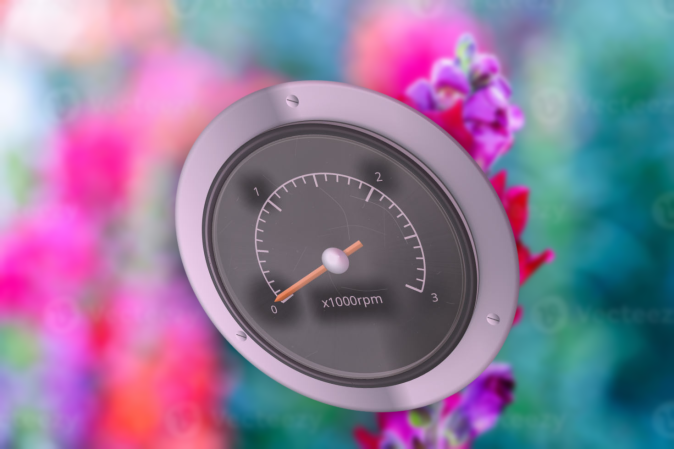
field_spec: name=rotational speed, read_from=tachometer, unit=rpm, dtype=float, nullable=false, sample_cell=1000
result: 50
